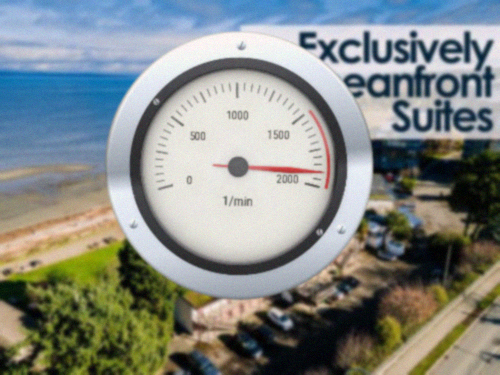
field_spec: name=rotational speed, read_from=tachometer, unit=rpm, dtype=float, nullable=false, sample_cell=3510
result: 1900
